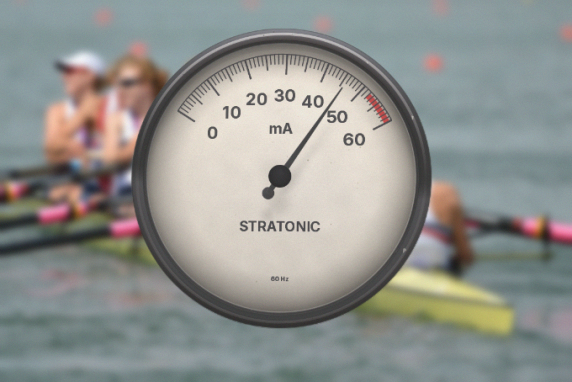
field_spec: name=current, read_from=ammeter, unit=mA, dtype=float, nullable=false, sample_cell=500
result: 46
